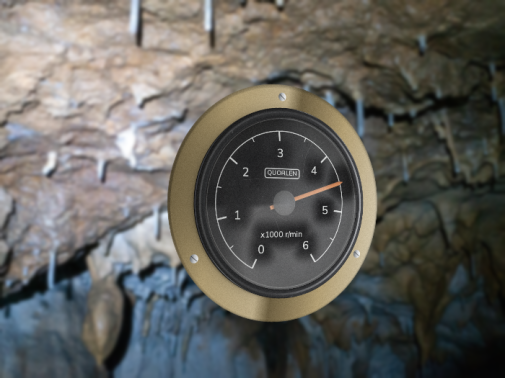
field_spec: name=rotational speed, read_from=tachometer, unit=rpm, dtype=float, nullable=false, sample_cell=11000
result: 4500
